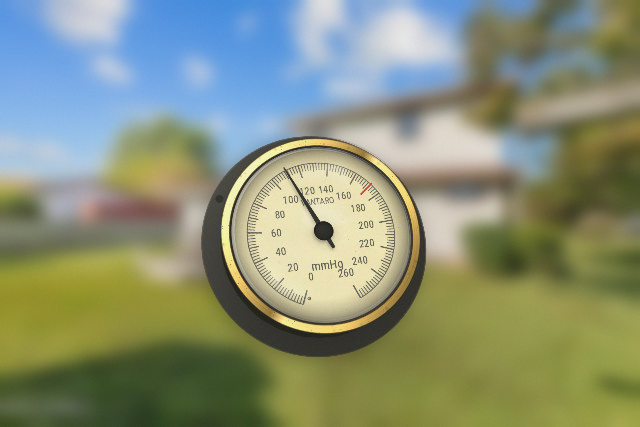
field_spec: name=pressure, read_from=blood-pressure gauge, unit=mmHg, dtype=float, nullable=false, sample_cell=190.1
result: 110
